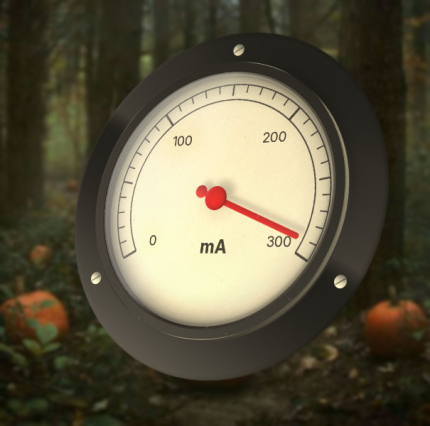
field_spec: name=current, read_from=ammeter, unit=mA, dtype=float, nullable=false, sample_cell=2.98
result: 290
